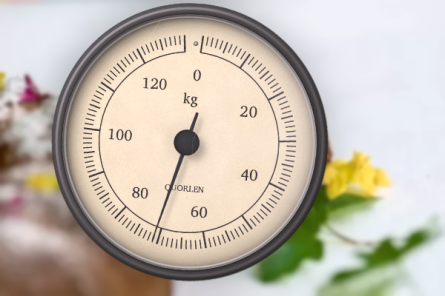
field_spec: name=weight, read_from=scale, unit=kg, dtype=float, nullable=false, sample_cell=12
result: 71
